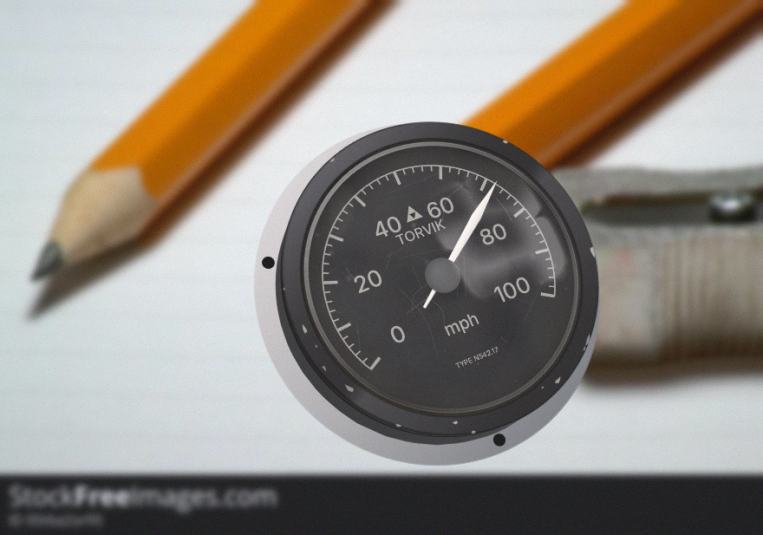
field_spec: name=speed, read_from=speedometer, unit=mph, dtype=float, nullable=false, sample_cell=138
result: 72
